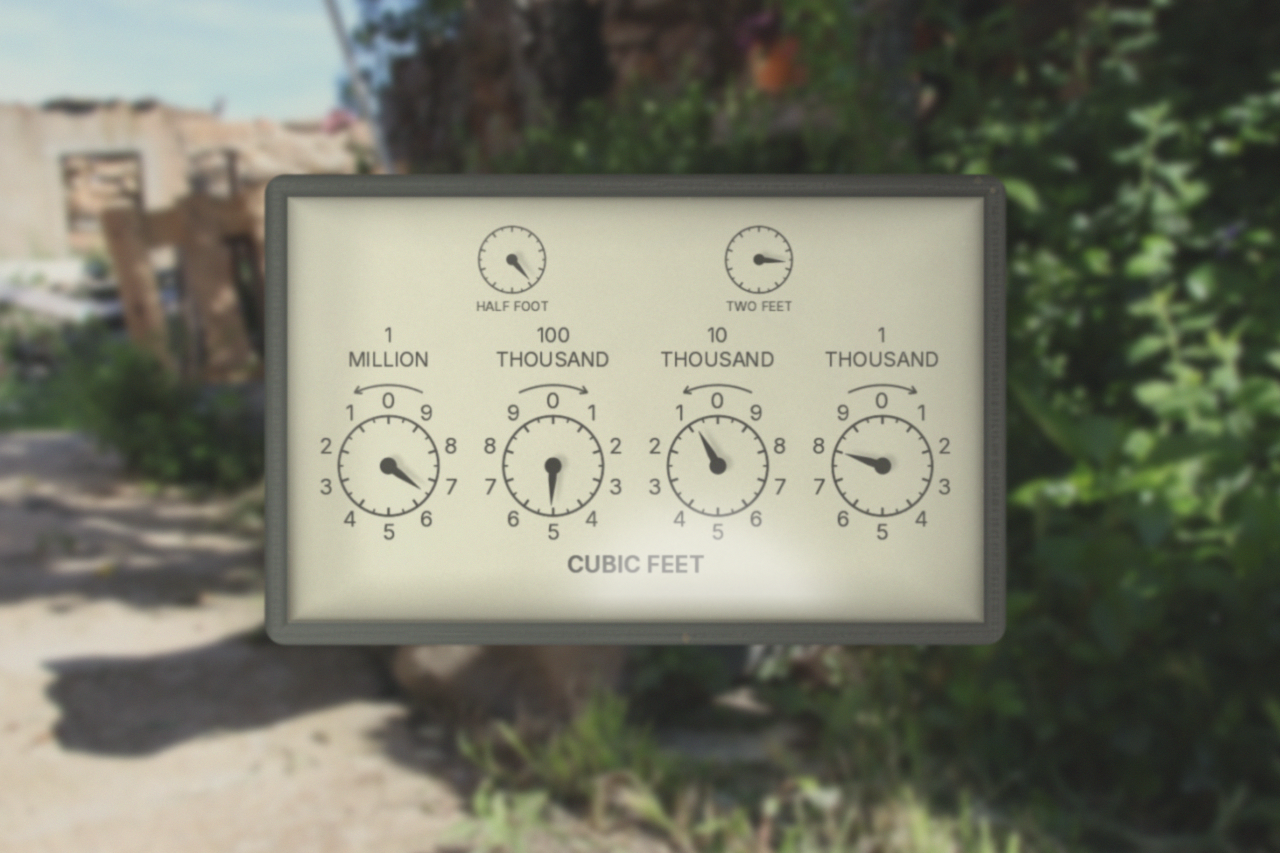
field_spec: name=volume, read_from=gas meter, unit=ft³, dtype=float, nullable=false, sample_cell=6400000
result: 650800
